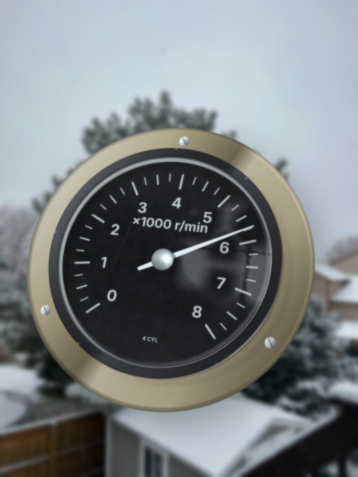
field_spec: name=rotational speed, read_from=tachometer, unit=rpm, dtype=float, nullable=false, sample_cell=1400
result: 5750
